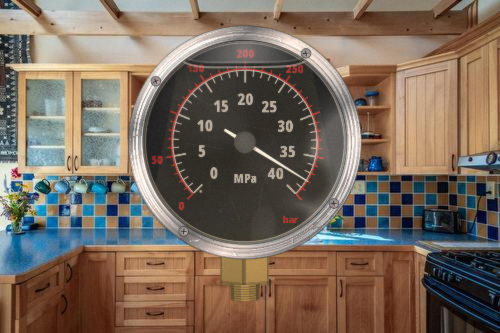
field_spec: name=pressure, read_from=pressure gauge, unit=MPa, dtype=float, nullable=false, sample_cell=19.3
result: 38
